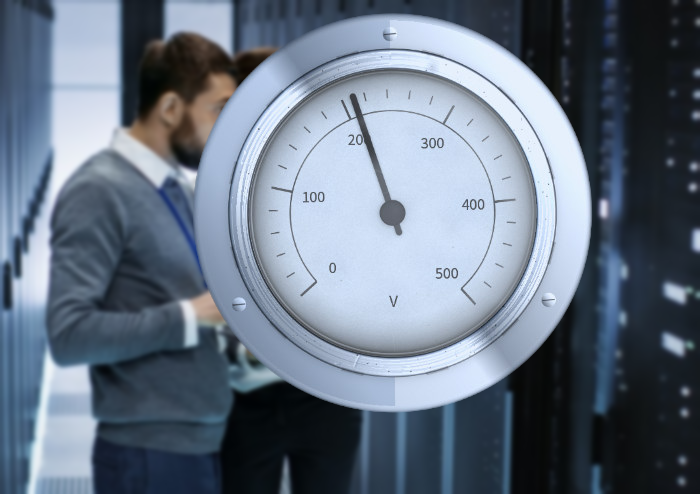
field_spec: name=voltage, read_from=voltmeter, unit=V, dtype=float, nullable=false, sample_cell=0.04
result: 210
